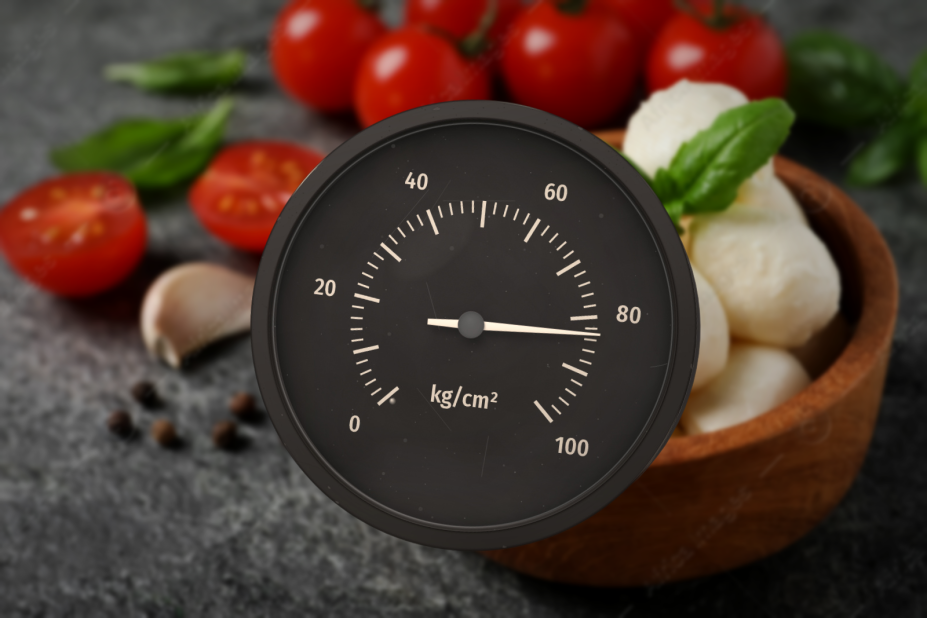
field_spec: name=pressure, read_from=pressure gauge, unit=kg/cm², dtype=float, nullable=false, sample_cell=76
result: 83
